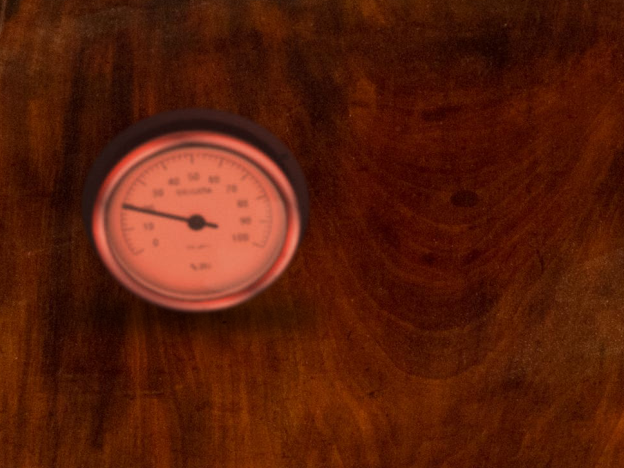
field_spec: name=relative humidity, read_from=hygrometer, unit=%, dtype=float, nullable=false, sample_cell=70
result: 20
